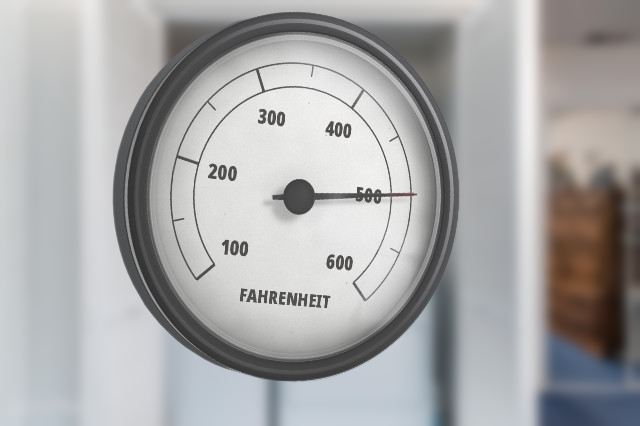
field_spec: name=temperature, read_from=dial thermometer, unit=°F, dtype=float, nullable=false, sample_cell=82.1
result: 500
